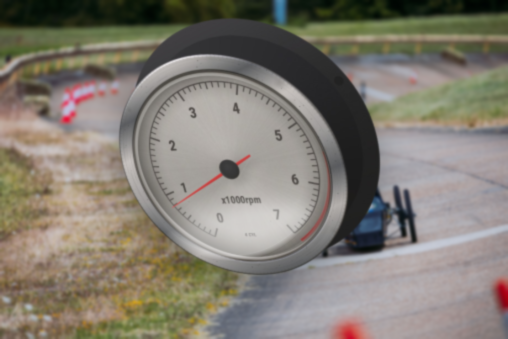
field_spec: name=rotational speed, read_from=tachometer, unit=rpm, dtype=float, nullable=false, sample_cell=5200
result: 800
